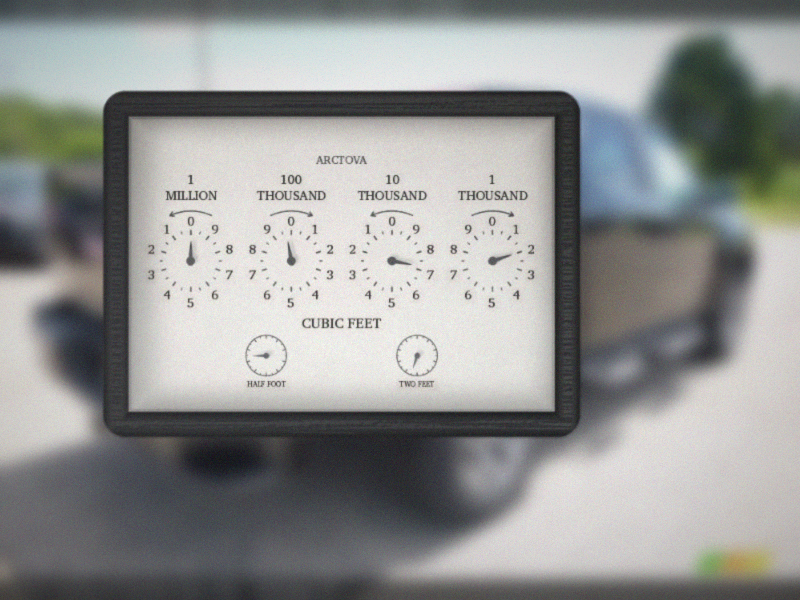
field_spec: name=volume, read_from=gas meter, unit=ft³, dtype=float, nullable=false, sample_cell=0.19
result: 997200
